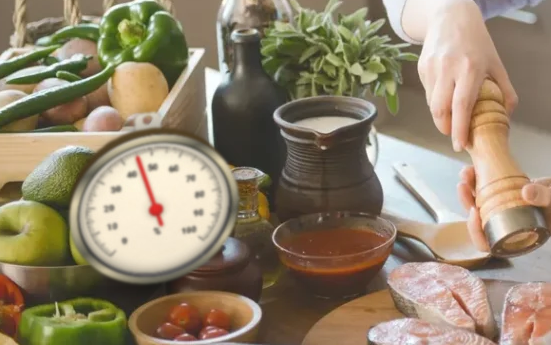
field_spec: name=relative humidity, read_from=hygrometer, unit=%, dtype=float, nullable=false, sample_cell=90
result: 45
